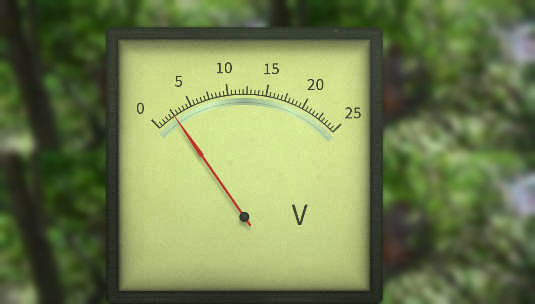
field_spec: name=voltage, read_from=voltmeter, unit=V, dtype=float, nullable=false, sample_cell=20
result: 2.5
